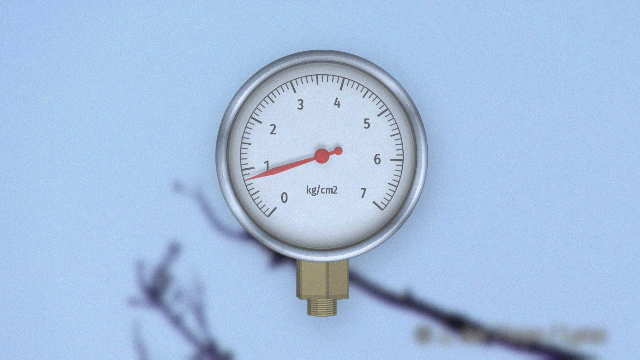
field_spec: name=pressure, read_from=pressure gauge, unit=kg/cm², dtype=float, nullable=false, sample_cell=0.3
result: 0.8
